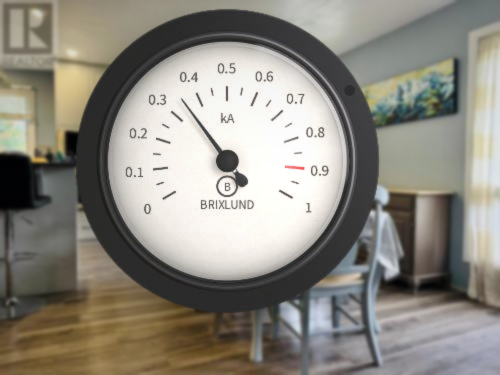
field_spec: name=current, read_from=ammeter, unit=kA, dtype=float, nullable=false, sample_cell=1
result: 0.35
